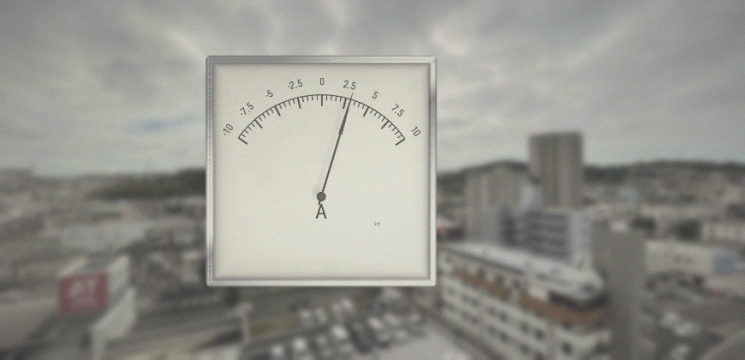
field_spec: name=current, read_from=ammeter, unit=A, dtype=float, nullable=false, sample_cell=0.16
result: 3
